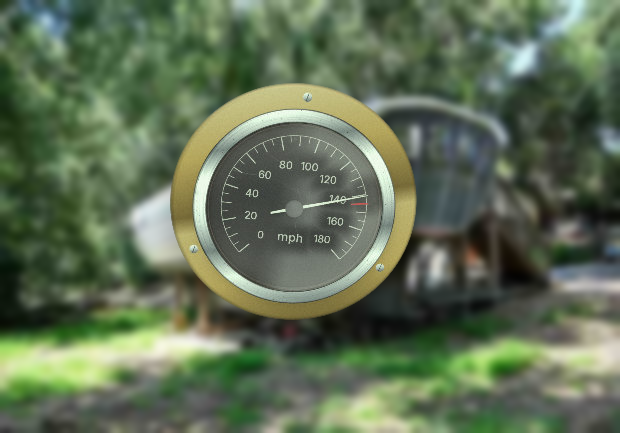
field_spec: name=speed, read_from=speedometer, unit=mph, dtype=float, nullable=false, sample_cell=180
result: 140
